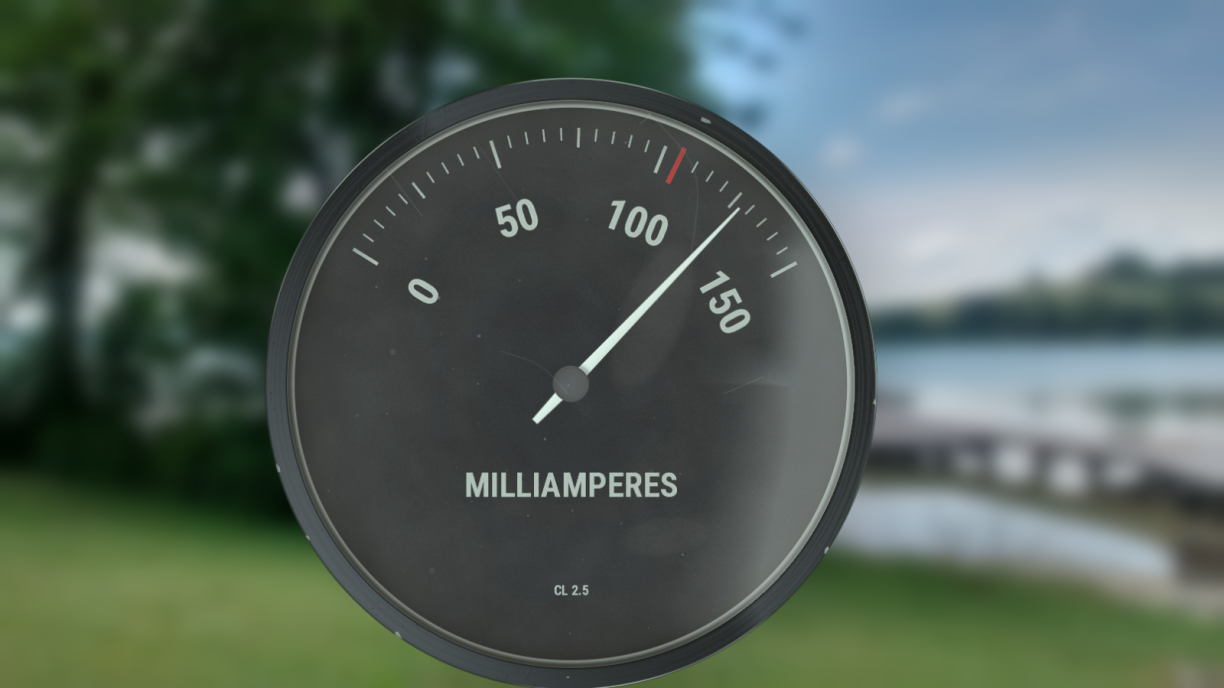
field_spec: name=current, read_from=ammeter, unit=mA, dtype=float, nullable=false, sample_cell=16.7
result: 127.5
